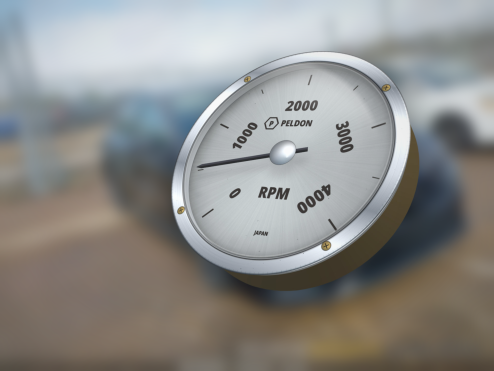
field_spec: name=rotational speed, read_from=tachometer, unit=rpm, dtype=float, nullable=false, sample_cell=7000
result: 500
